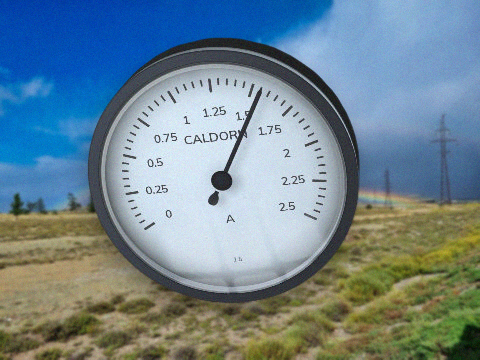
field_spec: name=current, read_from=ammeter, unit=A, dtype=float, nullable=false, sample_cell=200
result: 1.55
